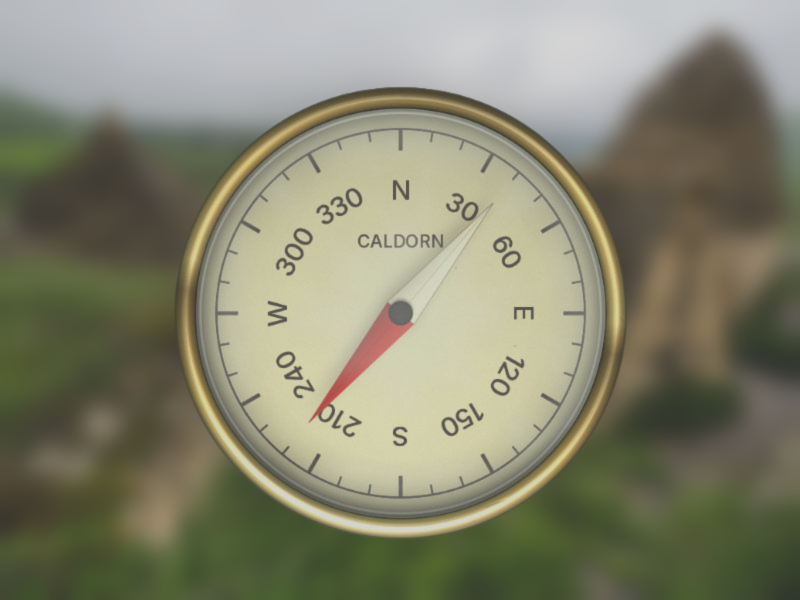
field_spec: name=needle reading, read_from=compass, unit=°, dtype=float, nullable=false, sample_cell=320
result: 220
